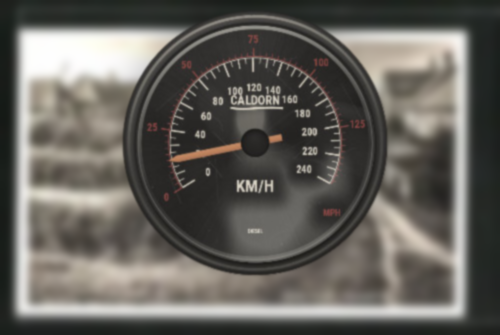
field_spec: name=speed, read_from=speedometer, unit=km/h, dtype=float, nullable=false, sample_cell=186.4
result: 20
